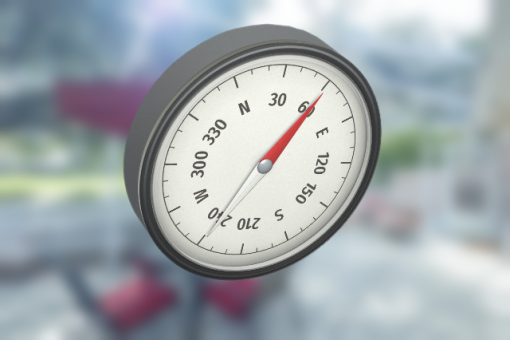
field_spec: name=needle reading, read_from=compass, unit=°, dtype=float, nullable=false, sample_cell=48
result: 60
